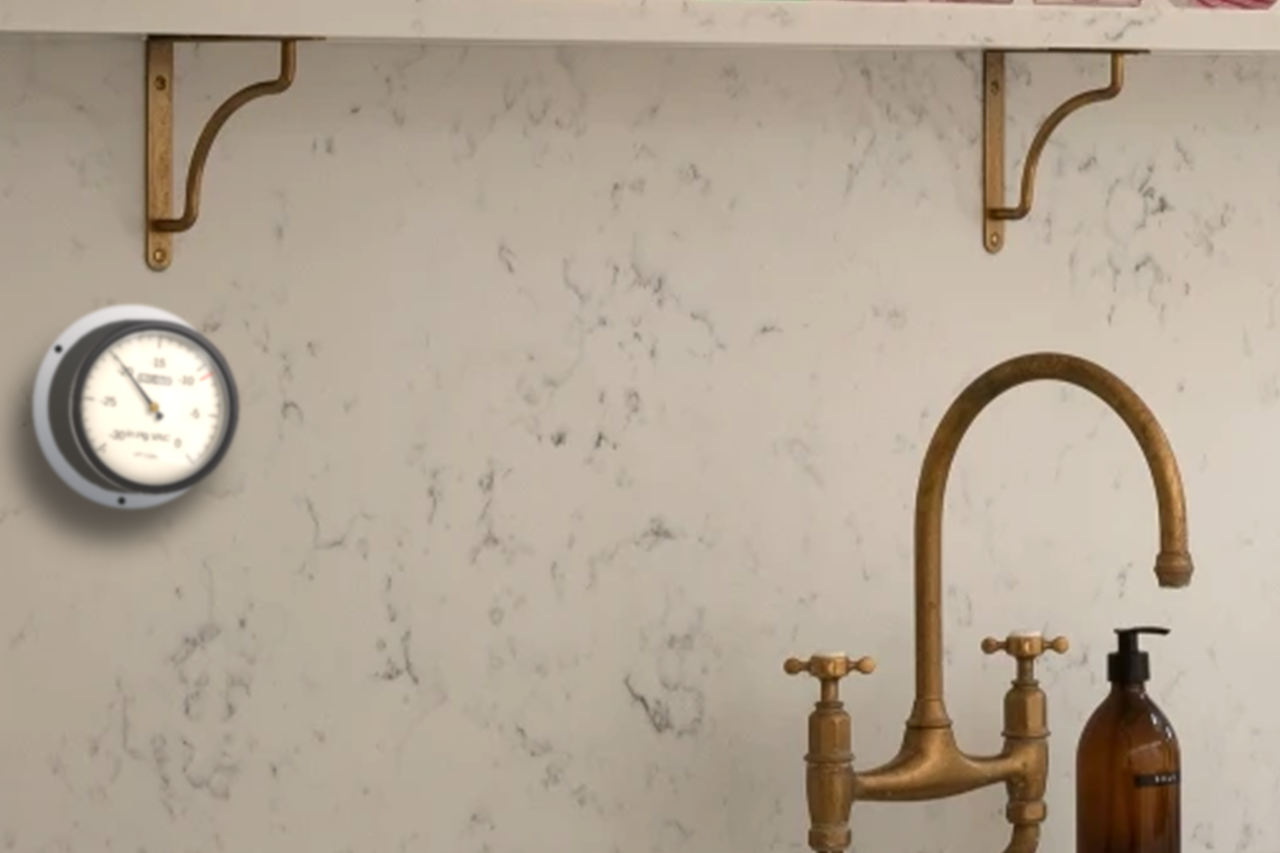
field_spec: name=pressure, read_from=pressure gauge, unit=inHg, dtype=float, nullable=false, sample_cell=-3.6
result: -20
